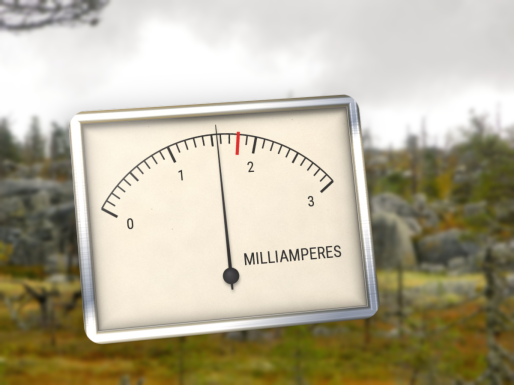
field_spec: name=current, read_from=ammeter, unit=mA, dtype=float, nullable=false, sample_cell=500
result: 1.55
